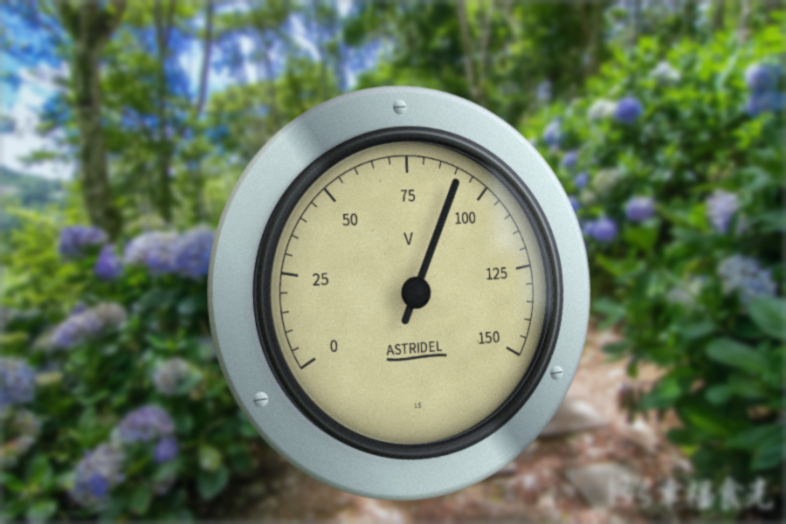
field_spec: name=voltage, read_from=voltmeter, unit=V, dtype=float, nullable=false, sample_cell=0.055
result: 90
